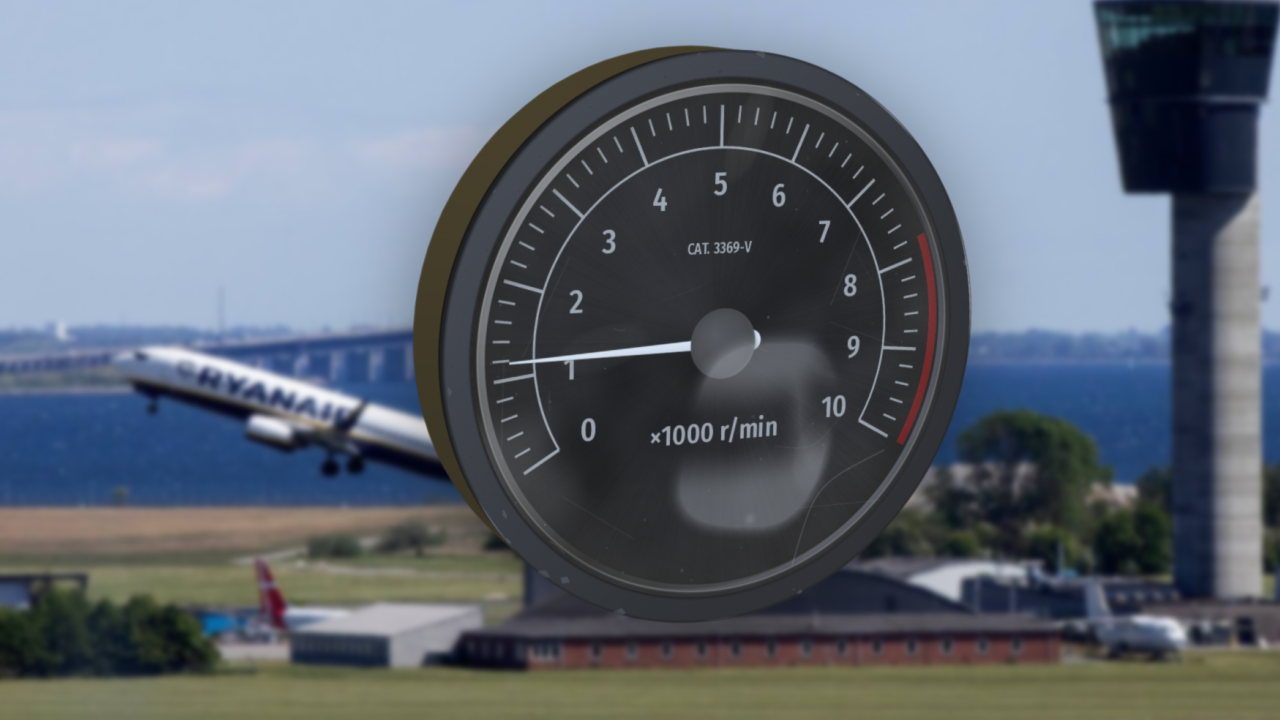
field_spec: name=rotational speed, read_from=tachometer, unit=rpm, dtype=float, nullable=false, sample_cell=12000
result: 1200
